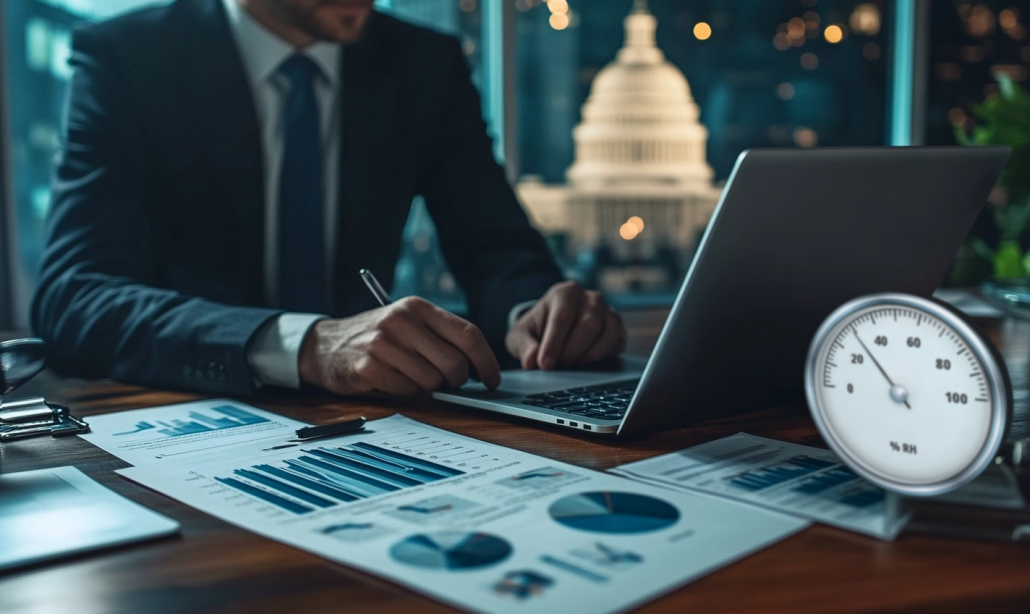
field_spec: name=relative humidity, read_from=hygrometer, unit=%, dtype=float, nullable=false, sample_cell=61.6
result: 30
